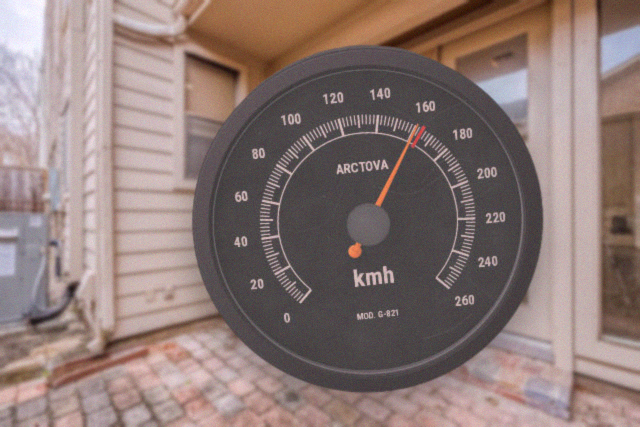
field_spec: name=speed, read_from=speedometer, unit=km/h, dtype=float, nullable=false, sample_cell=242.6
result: 160
